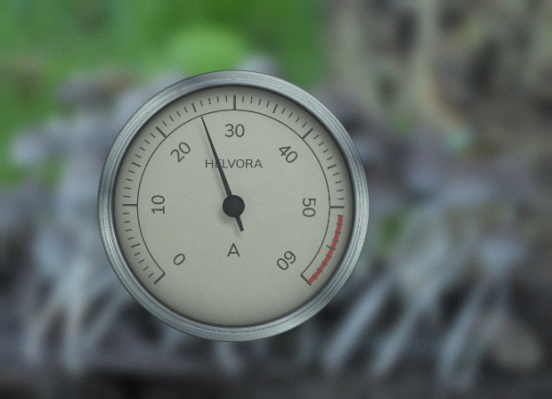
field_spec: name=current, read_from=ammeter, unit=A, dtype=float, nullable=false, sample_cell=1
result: 25.5
